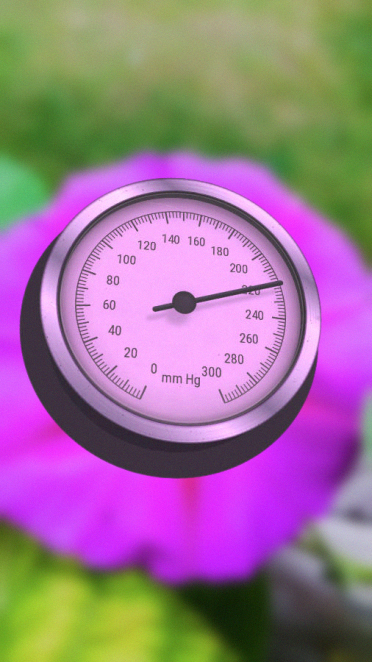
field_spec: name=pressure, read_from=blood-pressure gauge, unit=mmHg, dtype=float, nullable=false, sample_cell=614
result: 220
